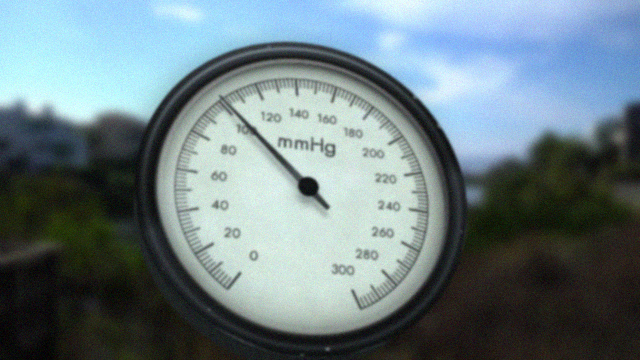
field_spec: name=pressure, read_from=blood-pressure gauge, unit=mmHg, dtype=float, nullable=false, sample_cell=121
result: 100
